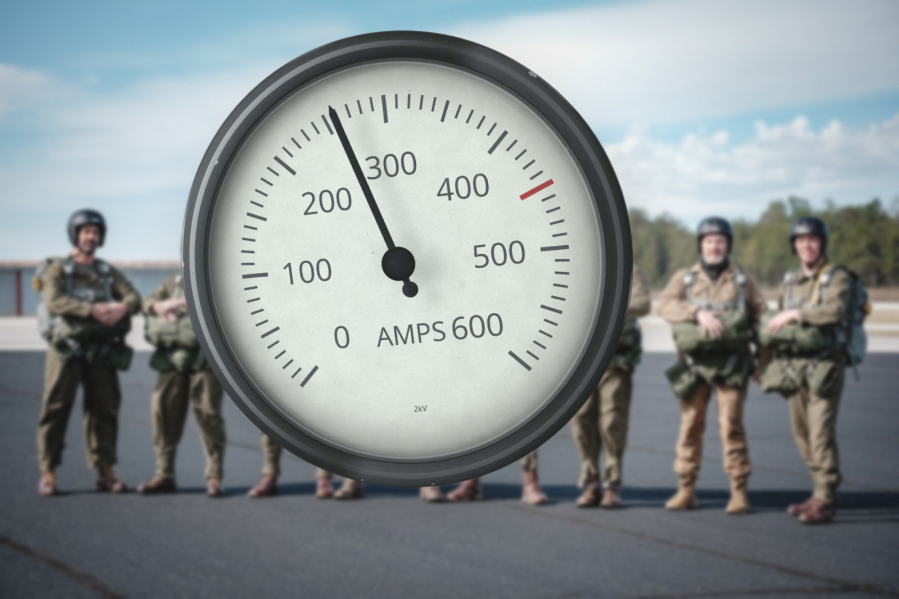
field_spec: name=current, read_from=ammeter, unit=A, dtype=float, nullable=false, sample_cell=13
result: 260
